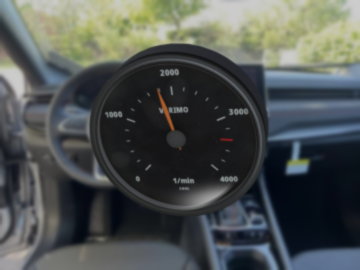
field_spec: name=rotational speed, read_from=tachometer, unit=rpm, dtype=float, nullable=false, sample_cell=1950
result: 1800
